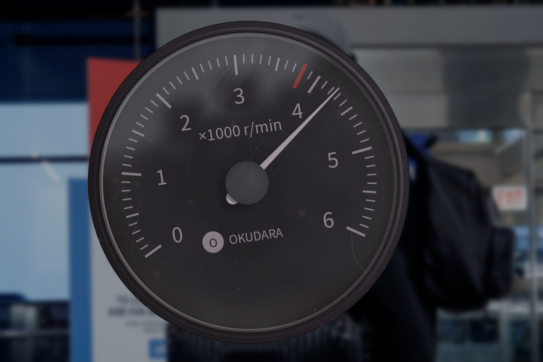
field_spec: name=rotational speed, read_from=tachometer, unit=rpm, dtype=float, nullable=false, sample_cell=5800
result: 4250
